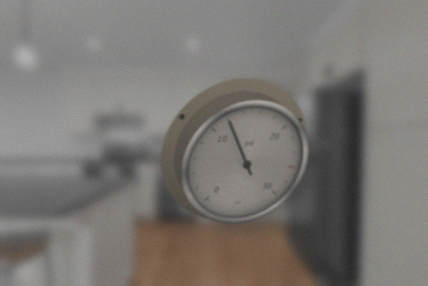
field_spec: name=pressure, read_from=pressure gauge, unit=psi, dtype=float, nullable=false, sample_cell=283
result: 12
